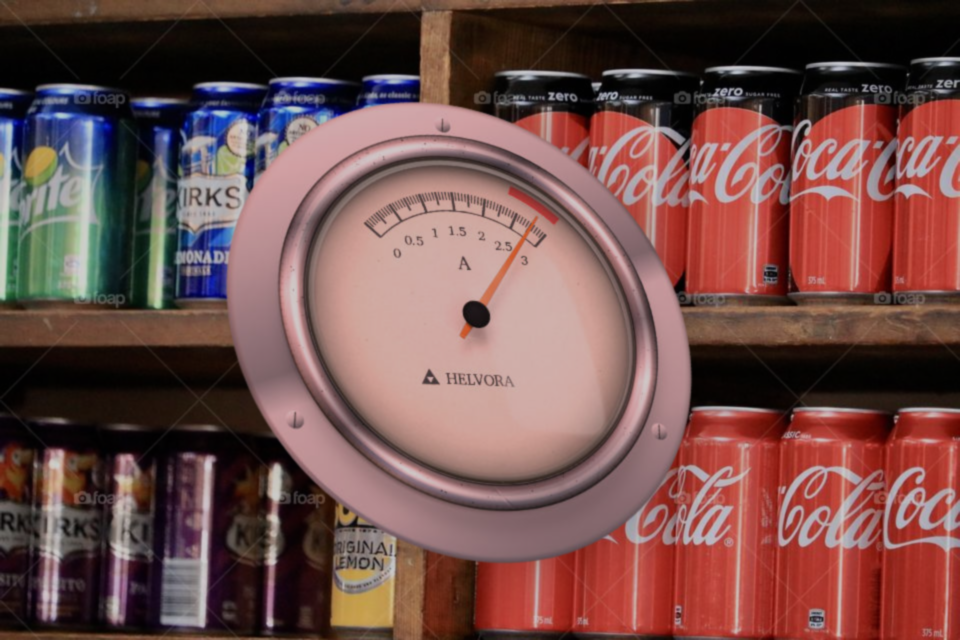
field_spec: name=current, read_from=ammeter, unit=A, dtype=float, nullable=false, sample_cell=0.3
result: 2.75
